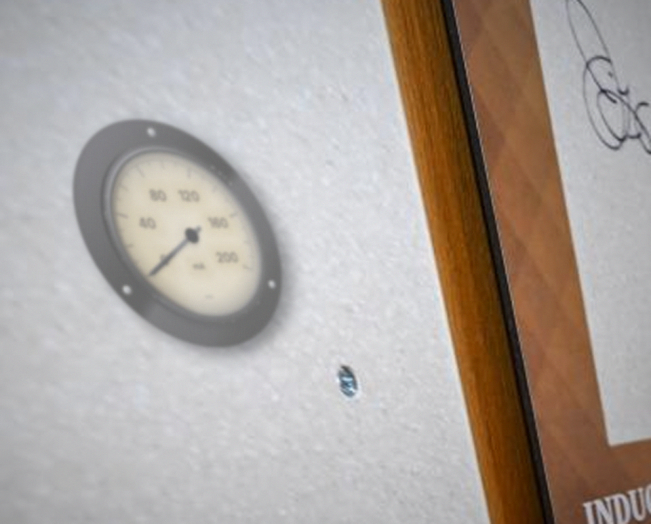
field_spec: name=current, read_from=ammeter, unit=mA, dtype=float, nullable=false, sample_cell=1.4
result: 0
